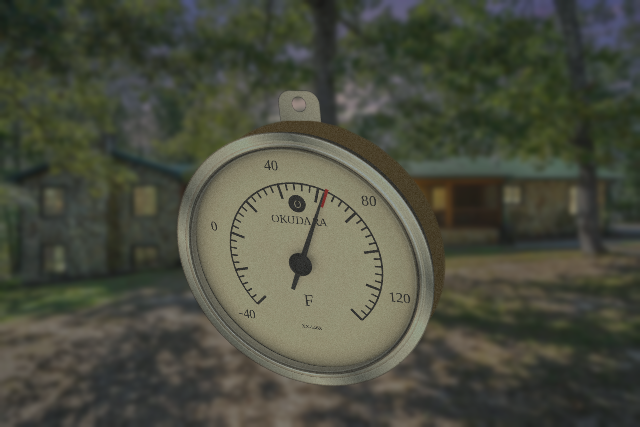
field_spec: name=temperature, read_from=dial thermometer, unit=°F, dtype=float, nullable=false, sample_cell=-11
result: 64
